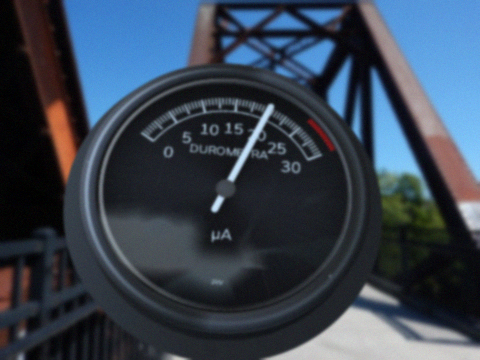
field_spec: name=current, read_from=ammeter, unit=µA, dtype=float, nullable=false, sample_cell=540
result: 20
